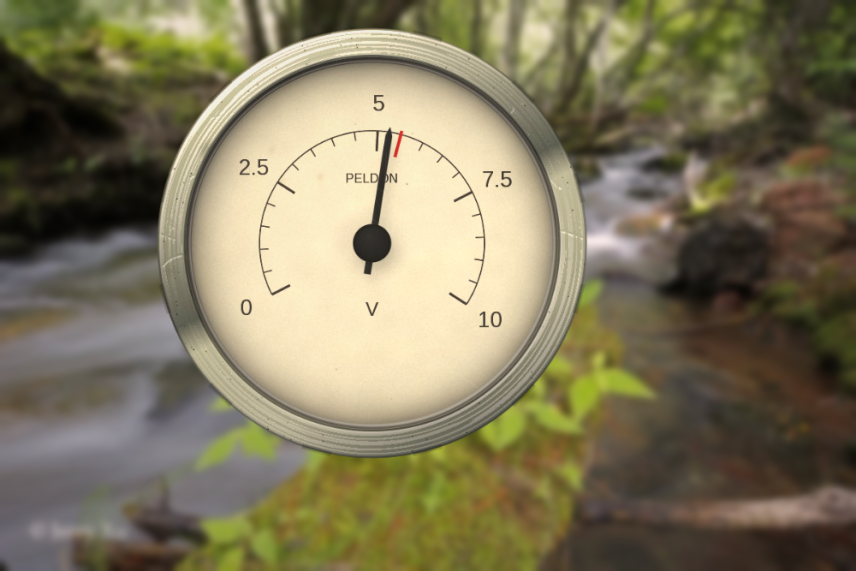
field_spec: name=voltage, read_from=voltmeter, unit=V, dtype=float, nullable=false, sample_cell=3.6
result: 5.25
